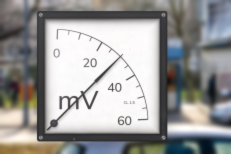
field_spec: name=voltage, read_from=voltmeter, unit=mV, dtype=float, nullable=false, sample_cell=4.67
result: 30
